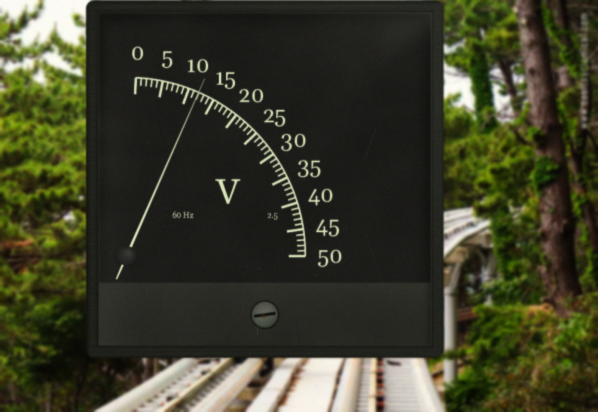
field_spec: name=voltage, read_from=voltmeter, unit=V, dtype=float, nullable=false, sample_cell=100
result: 12
